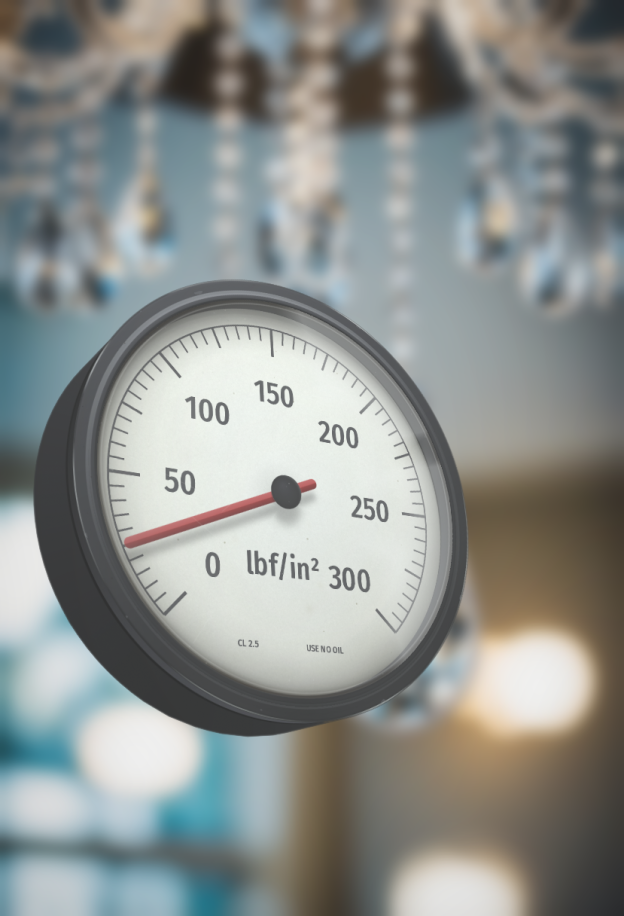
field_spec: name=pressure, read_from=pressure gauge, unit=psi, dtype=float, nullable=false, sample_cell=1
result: 25
